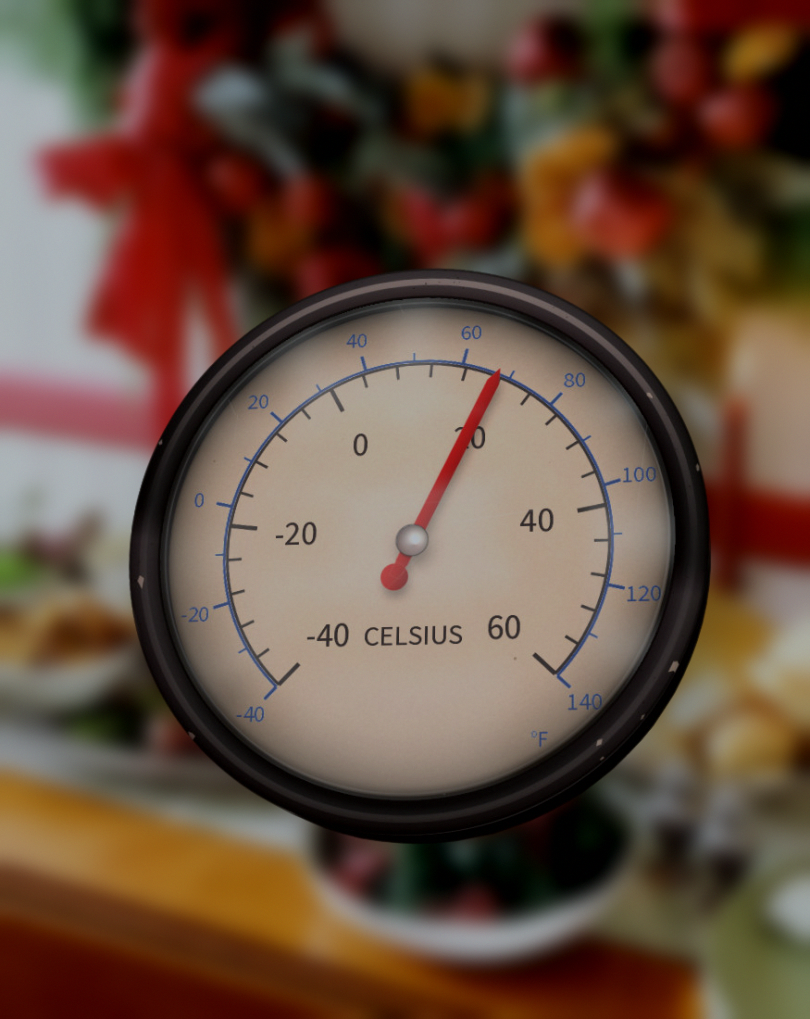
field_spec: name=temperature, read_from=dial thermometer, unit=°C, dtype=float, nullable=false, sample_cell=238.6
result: 20
